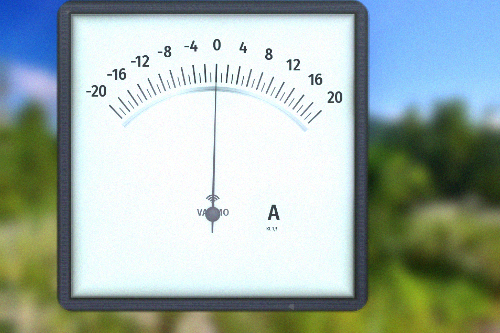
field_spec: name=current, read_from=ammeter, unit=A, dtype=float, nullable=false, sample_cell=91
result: 0
